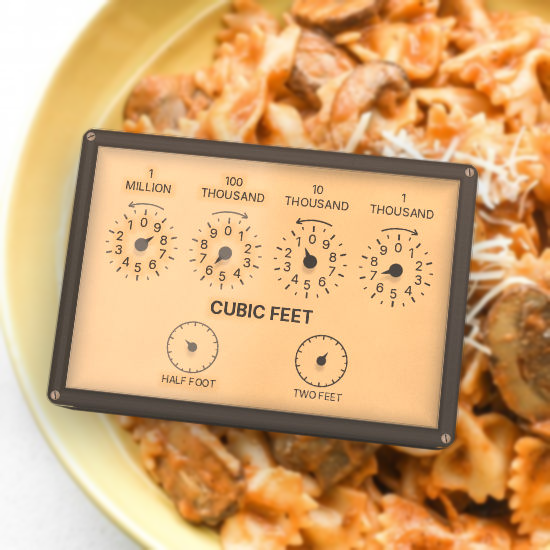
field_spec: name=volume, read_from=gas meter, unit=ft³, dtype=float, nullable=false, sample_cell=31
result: 860700
